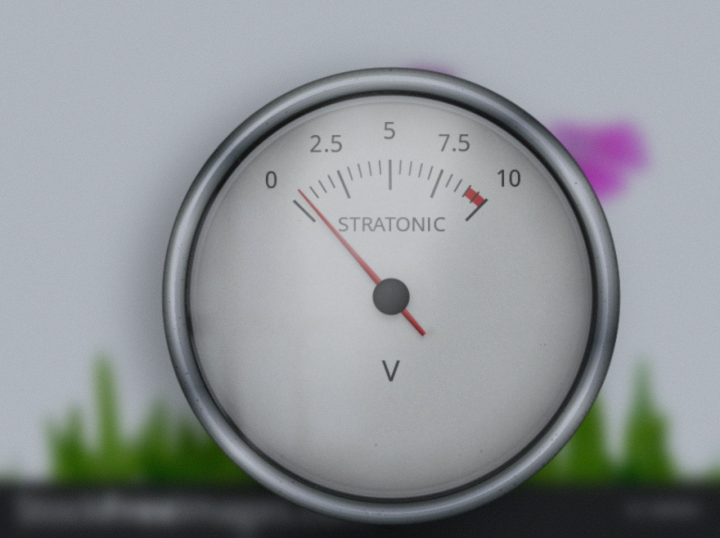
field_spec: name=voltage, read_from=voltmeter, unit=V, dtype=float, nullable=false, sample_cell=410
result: 0.5
